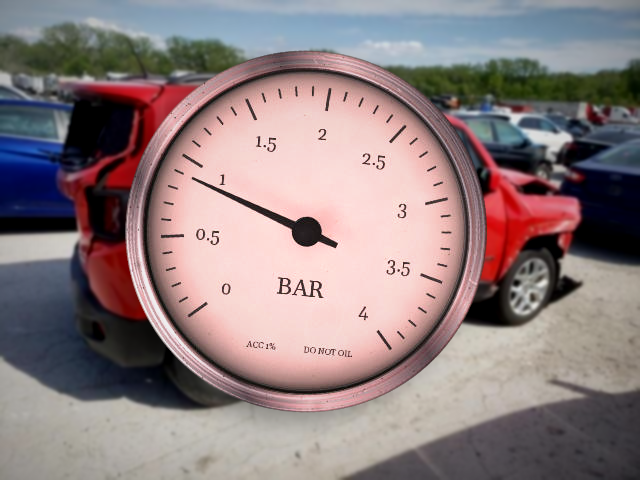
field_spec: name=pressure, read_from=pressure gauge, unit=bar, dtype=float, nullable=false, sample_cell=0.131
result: 0.9
